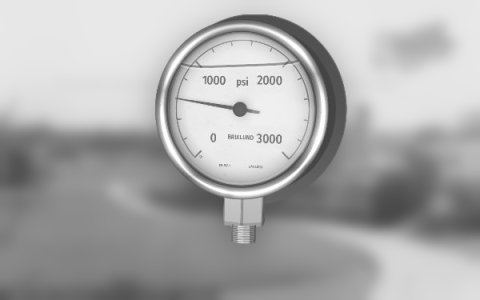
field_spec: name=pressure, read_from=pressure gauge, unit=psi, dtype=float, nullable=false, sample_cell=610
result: 600
